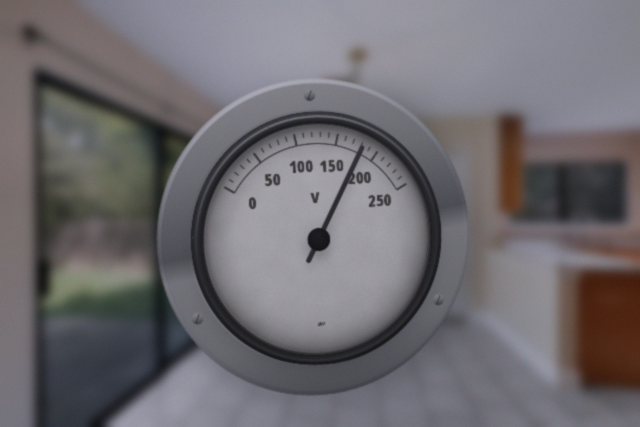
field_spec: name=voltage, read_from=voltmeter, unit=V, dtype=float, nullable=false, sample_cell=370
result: 180
